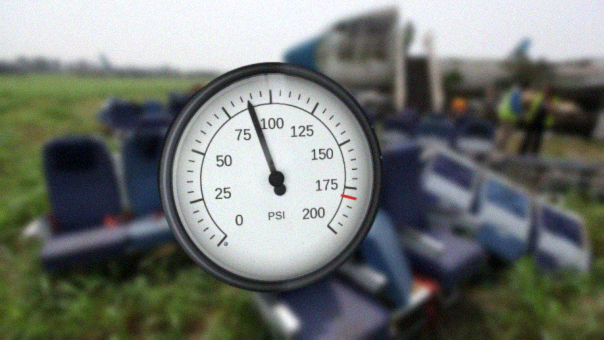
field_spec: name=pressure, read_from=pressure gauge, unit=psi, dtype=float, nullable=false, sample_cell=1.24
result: 87.5
